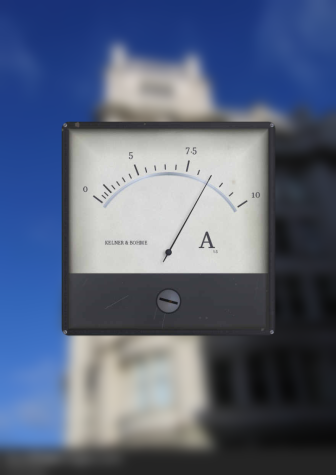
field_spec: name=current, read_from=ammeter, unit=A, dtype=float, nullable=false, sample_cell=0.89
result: 8.5
